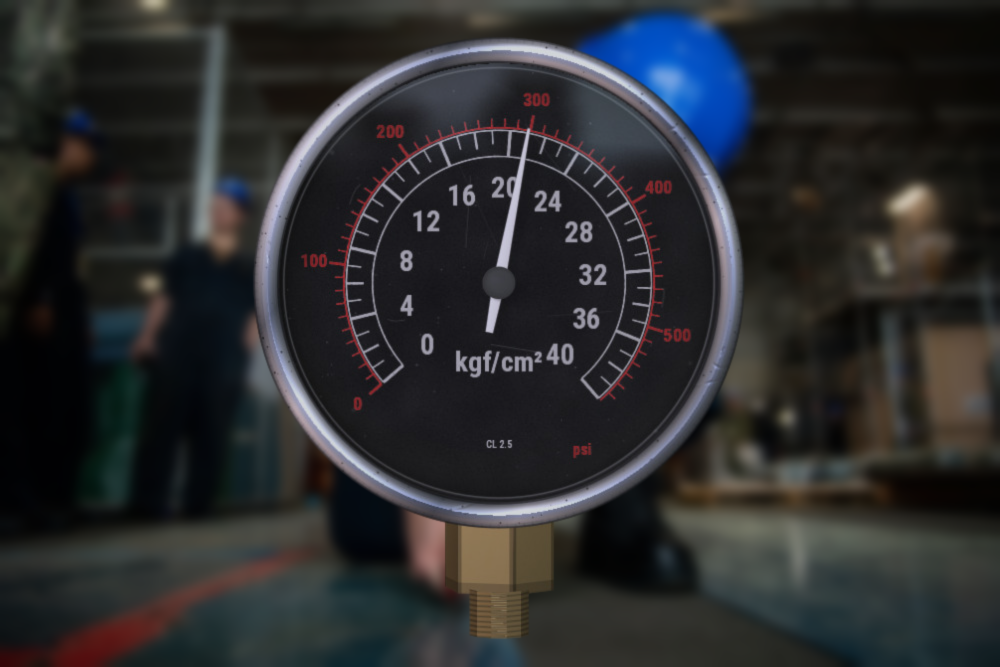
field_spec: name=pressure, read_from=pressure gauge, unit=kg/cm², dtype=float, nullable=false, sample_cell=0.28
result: 21
